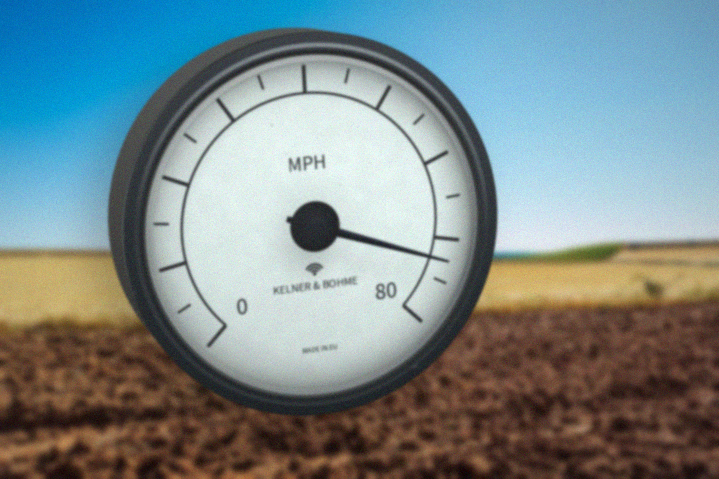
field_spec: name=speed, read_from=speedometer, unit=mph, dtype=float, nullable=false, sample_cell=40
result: 72.5
